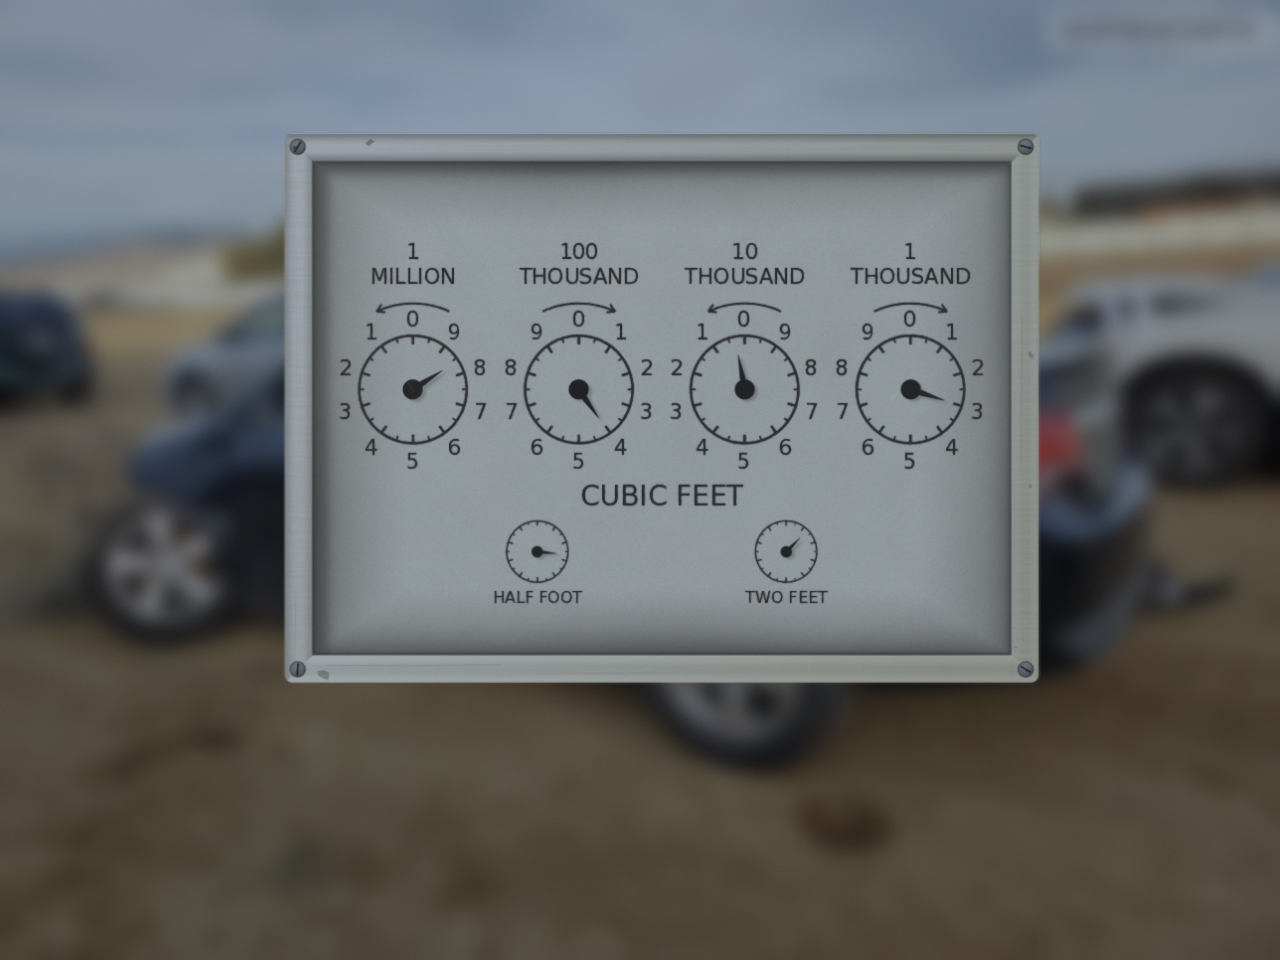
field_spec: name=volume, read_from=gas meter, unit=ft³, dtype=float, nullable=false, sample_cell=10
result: 840300
